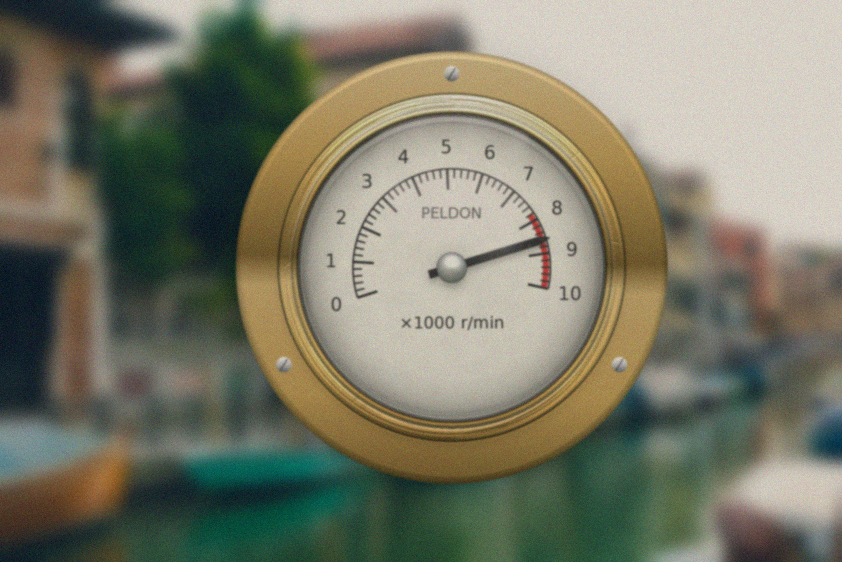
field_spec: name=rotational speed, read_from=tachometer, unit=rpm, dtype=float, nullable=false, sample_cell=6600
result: 8600
